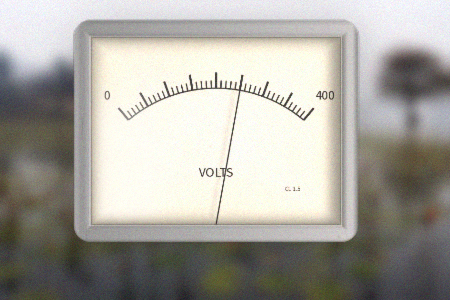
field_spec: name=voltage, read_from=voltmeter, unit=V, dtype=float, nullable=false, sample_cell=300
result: 250
